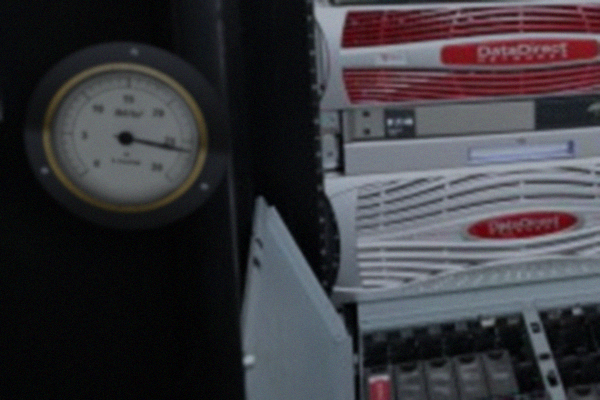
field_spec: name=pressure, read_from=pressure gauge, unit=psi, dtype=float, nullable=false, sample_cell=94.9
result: 26
